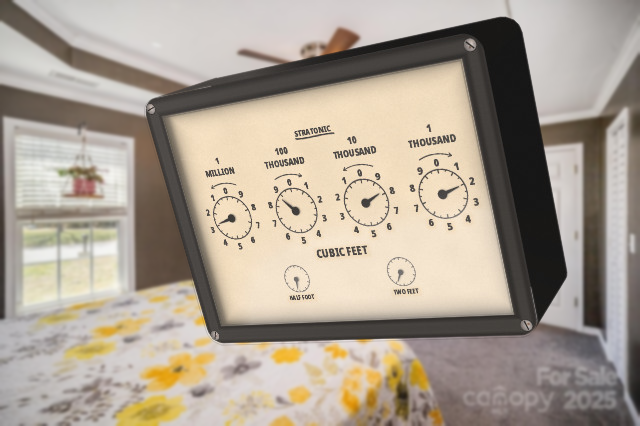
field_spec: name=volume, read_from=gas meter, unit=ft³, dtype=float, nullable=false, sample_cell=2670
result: 288200
